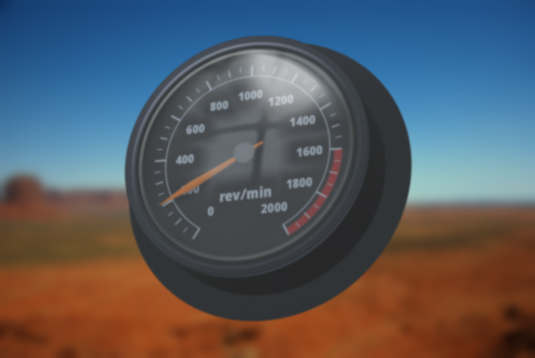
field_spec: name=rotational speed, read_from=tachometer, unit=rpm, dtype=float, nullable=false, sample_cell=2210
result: 200
